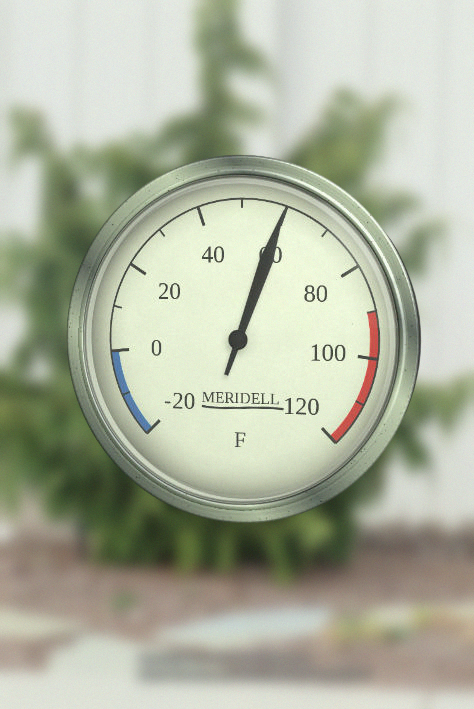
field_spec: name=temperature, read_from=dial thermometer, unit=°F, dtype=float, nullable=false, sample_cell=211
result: 60
